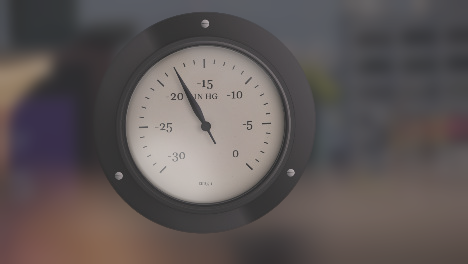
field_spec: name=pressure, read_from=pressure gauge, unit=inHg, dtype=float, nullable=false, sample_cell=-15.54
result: -18
